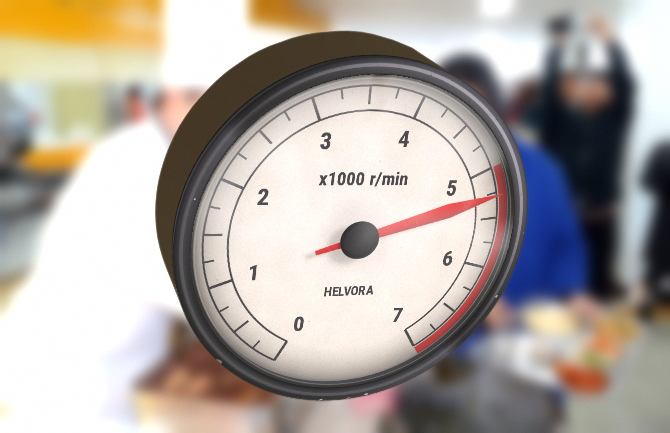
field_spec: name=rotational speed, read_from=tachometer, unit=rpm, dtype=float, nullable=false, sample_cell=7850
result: 5250
